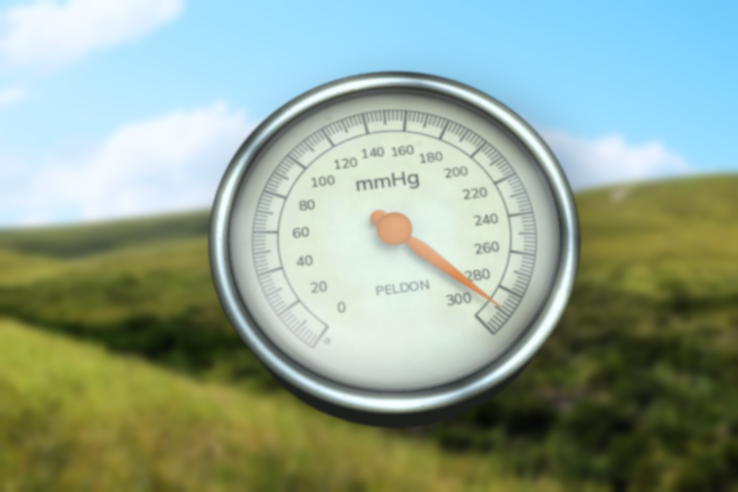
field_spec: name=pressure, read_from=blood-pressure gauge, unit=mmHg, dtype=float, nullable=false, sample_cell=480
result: 290
